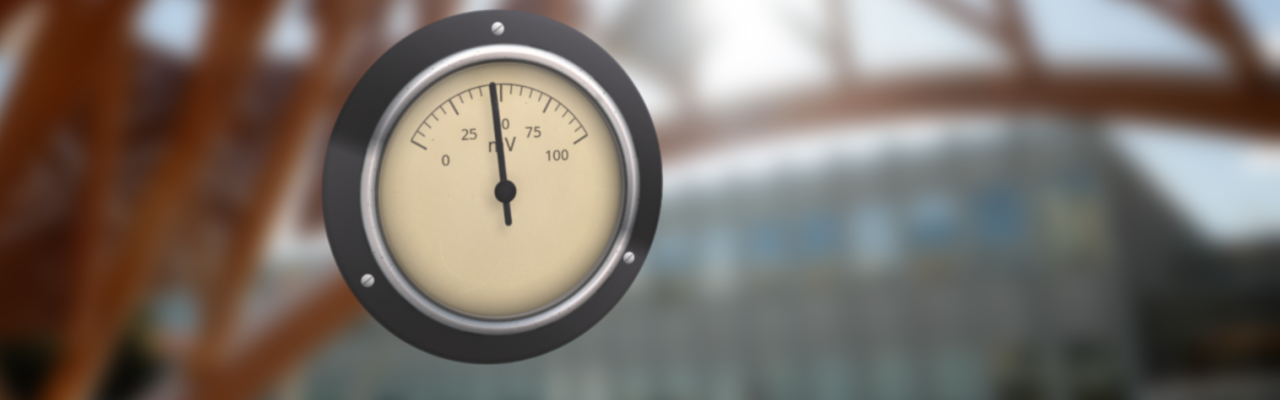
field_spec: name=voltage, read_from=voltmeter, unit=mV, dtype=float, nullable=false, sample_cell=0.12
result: 45
